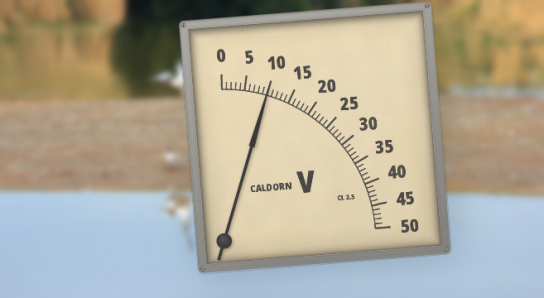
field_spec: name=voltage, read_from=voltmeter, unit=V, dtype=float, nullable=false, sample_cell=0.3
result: 10
